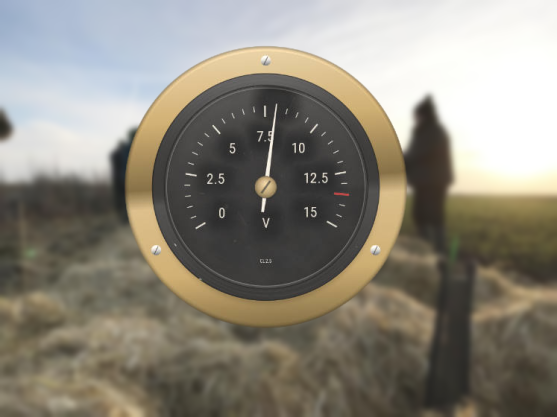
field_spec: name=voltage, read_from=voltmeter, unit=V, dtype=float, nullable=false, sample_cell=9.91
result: 8
